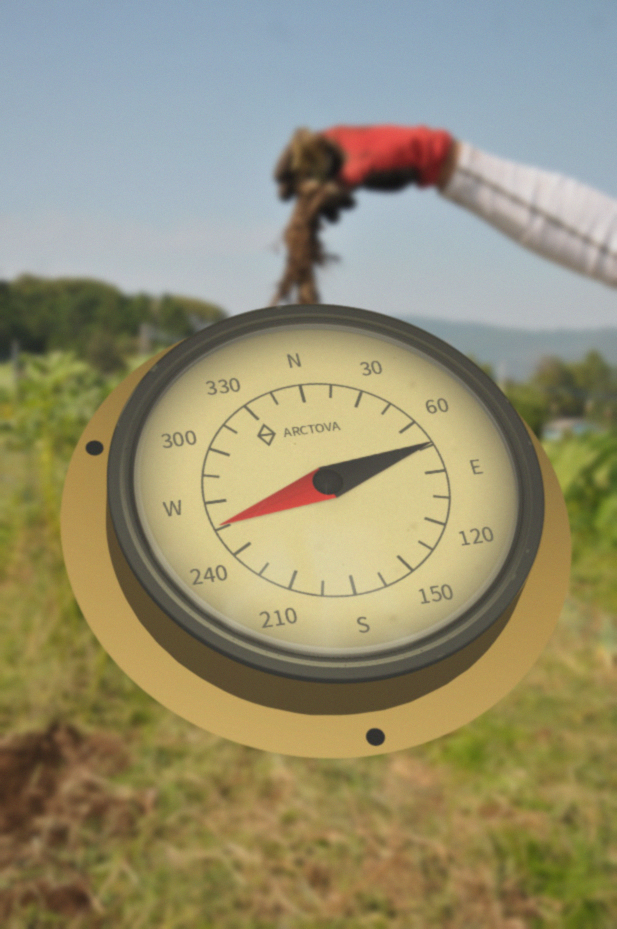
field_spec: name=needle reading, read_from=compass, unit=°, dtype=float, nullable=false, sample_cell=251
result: 255
